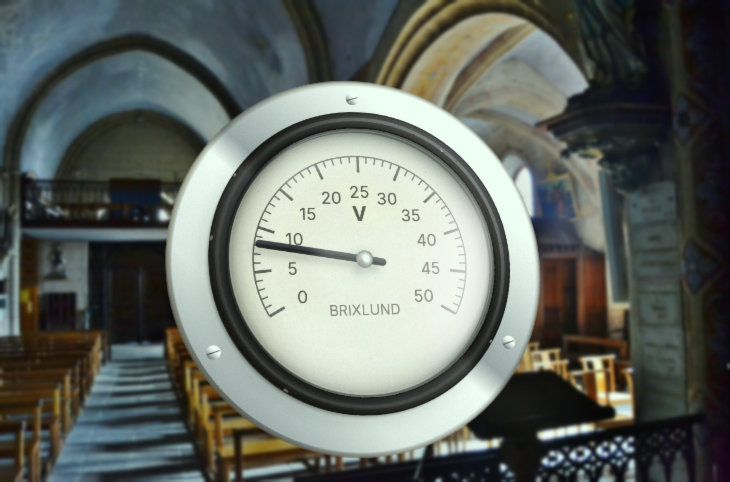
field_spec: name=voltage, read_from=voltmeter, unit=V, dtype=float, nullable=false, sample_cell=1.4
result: 8
